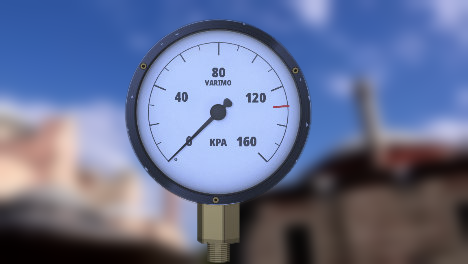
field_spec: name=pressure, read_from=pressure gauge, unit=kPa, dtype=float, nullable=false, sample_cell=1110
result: 0
